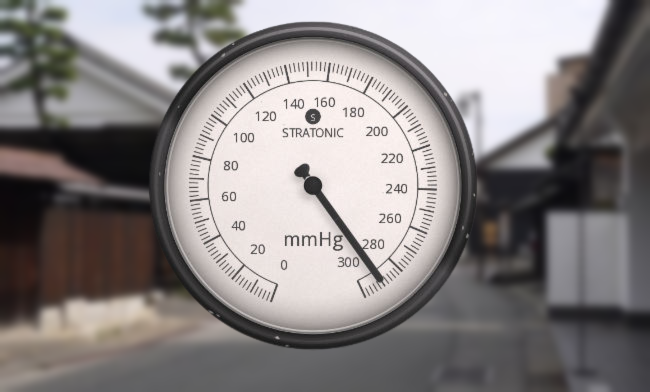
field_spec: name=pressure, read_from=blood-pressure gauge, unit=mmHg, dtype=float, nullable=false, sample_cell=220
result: 290
